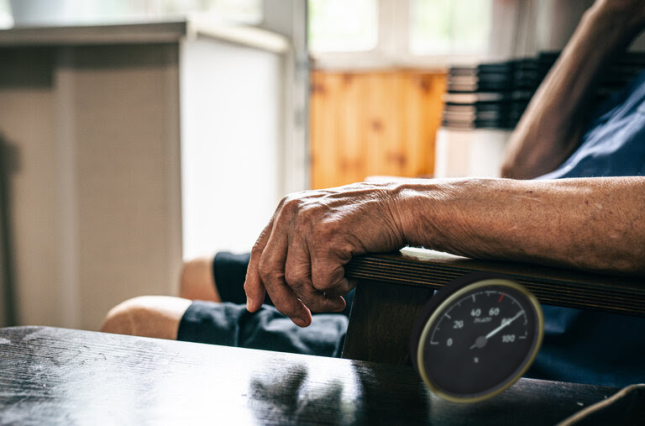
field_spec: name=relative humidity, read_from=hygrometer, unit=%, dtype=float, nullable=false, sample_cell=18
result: 80
